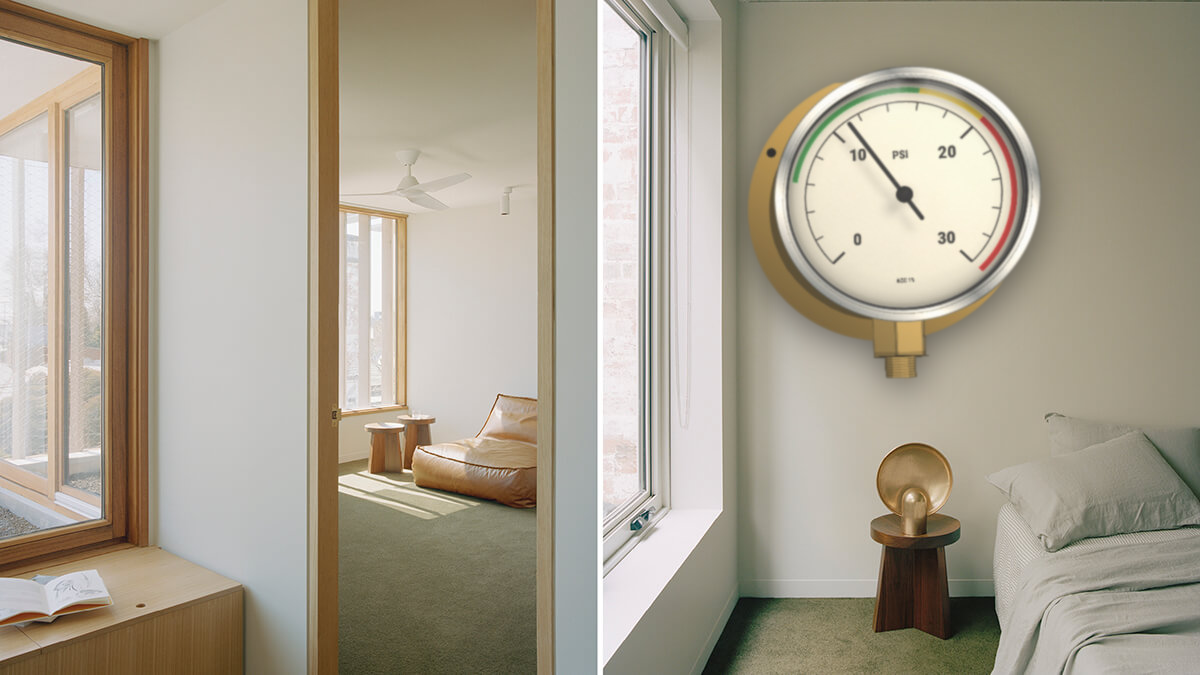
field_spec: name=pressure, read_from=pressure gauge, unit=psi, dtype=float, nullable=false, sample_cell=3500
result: 11
